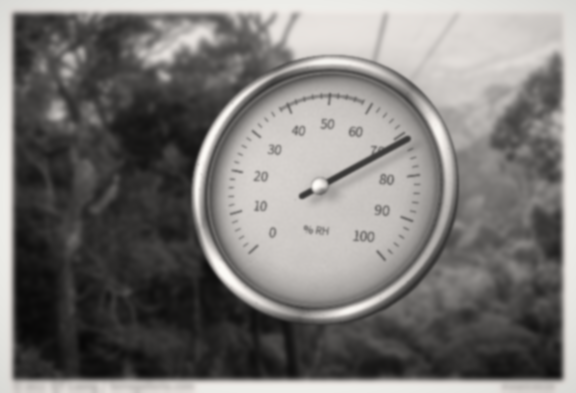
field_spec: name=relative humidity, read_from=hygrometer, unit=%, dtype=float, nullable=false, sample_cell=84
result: 72
